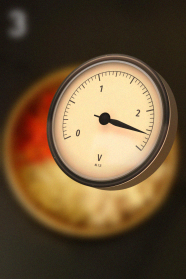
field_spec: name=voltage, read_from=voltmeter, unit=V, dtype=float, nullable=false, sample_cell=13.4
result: 2.3
